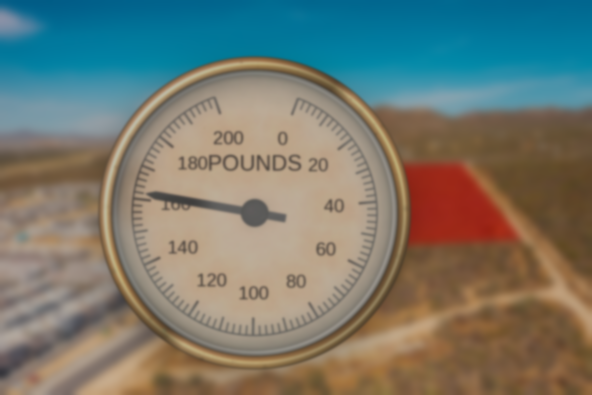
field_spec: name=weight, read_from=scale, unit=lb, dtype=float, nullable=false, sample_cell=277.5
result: 162
